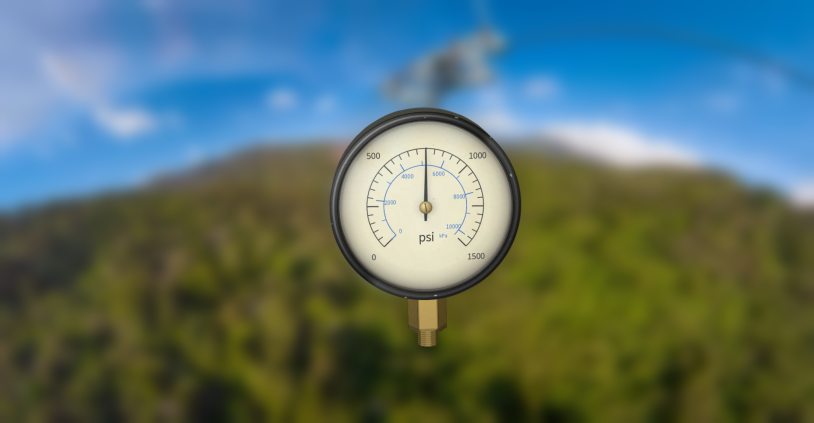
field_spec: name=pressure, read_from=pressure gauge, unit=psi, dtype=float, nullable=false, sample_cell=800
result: 750
